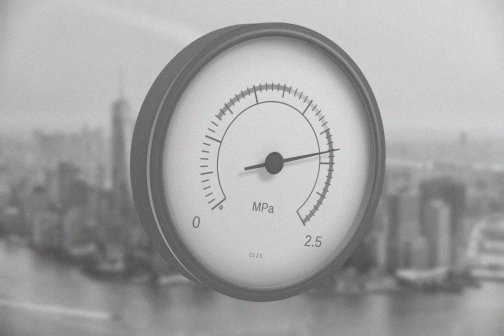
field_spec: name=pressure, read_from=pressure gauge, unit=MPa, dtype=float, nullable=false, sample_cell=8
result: 1.9
